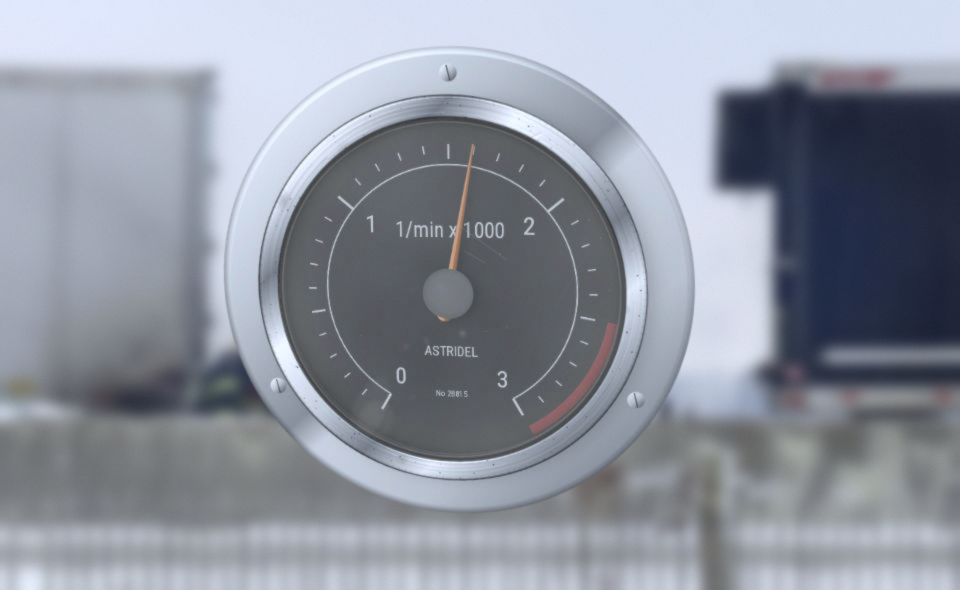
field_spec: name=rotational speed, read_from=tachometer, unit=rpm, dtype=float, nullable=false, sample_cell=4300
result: 1600
